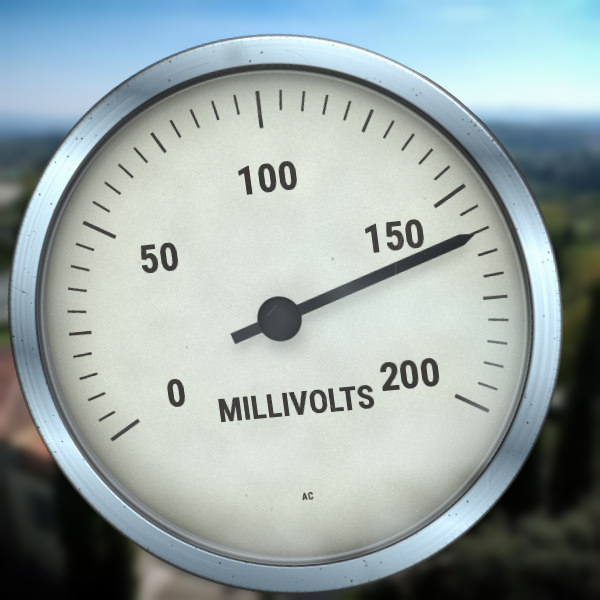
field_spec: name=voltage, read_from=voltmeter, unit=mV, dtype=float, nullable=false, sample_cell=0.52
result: 160
